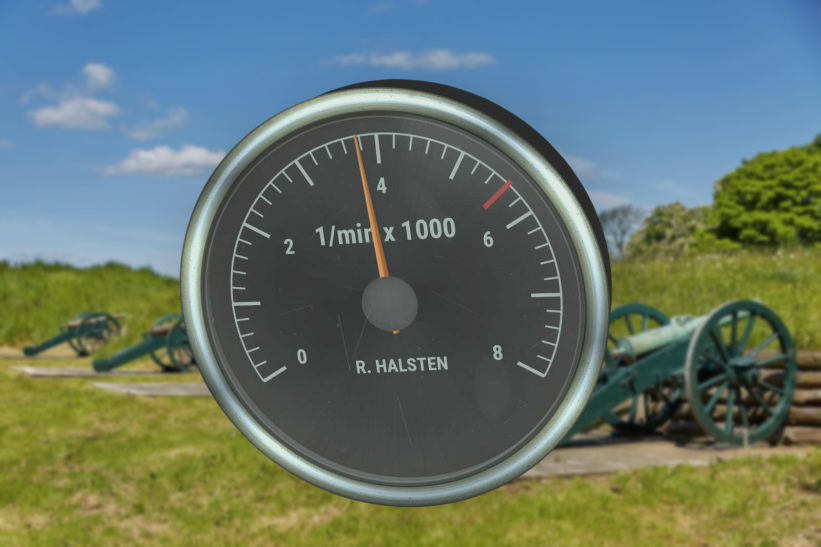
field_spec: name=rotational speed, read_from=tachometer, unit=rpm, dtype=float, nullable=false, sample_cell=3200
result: 3800
